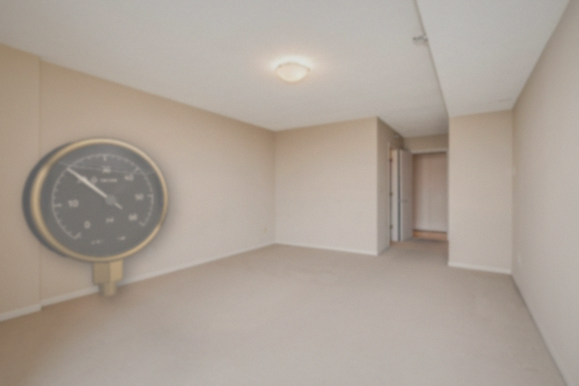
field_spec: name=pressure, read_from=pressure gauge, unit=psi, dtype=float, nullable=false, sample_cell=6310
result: 20
